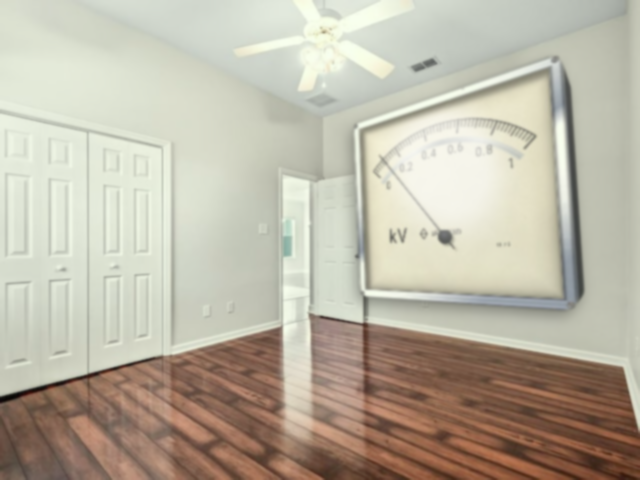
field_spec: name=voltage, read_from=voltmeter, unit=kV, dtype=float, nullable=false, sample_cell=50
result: 0.1
